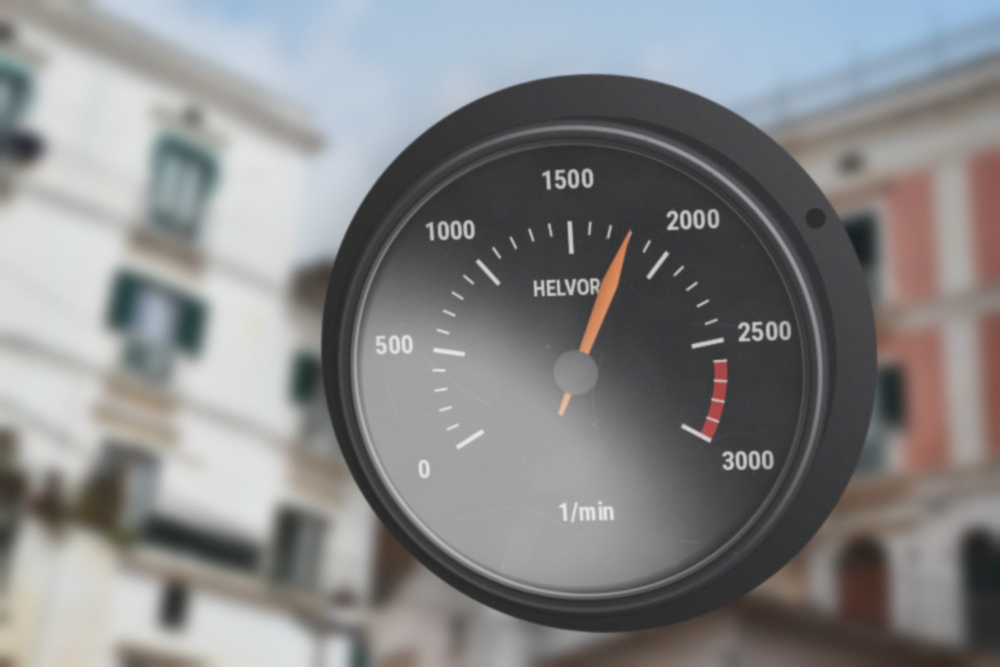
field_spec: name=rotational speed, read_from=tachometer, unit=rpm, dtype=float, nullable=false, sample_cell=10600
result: 1800
